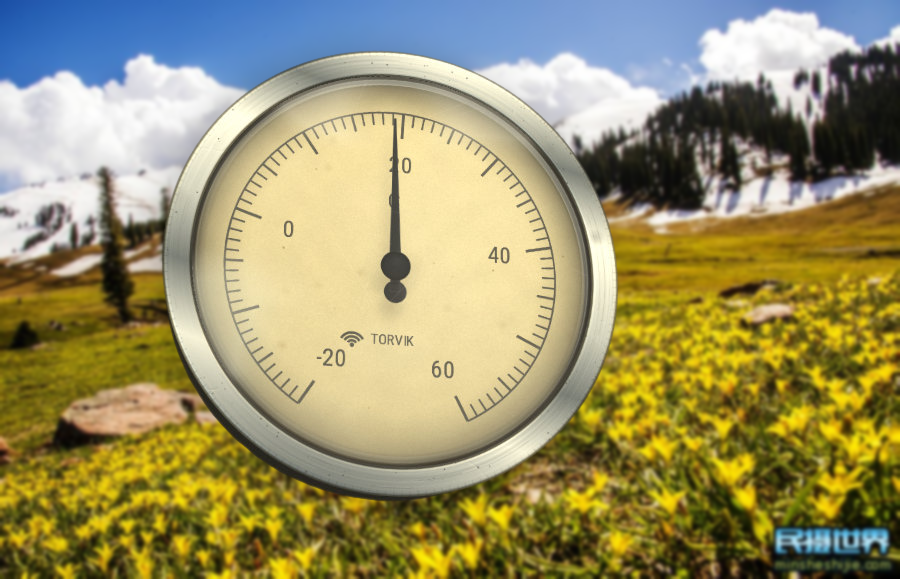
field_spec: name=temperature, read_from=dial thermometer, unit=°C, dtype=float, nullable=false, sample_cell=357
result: 19
